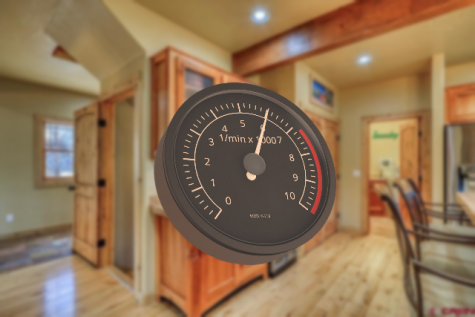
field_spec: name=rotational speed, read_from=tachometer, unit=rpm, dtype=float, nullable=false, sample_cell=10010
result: 6000
